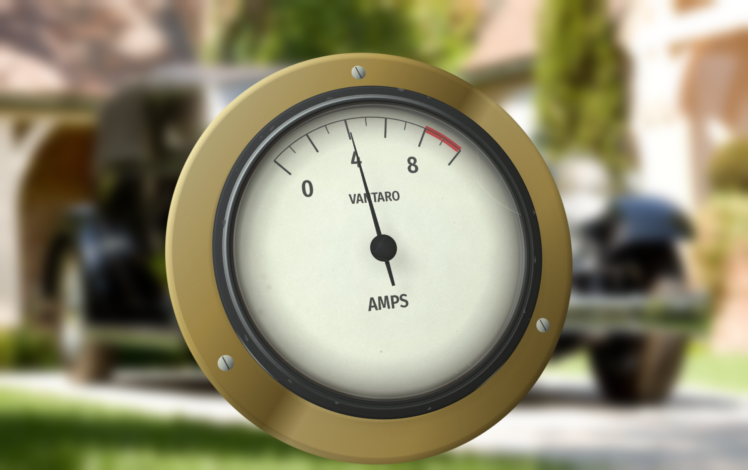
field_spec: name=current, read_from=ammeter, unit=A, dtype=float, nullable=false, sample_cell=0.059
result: 4
